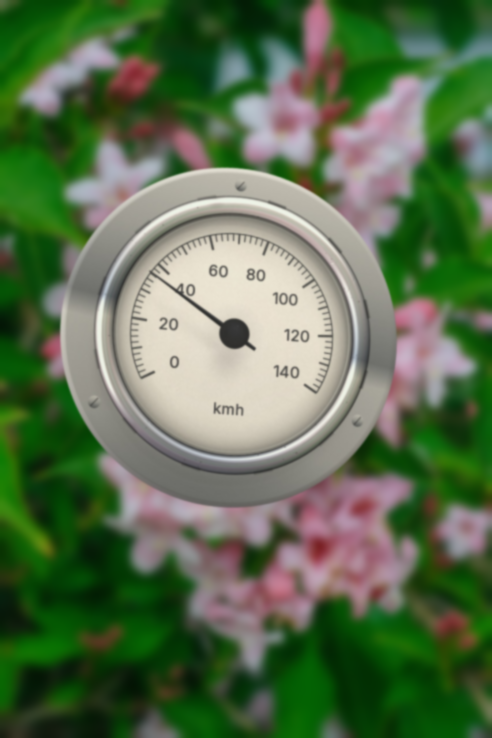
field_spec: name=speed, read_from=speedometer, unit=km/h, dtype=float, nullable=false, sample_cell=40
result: 36
